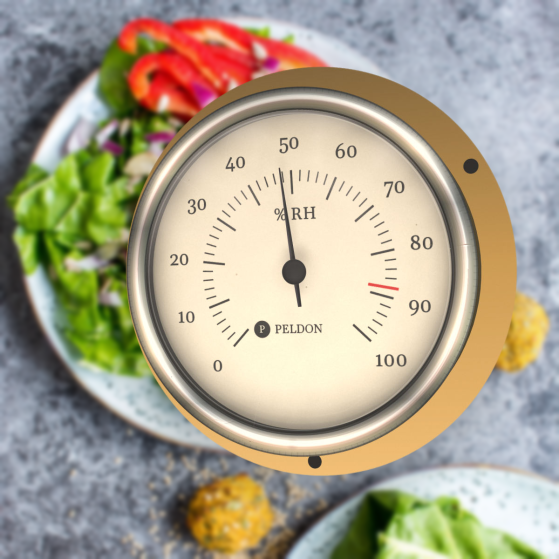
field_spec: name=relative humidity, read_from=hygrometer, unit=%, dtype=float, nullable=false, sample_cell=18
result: 48
